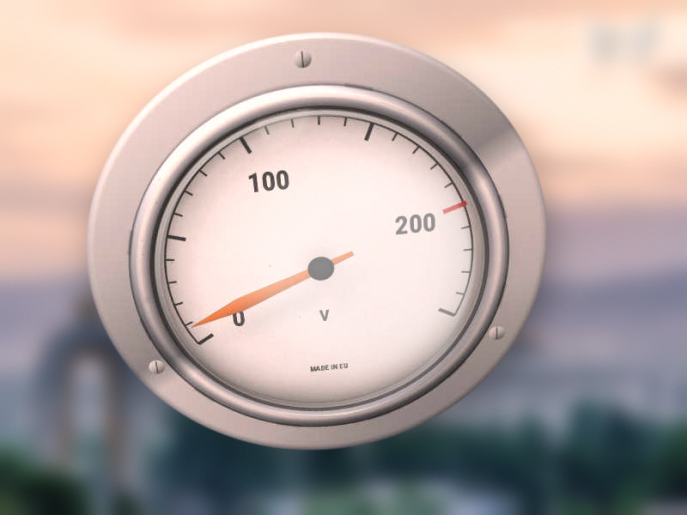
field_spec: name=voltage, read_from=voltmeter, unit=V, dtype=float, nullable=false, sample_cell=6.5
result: 10
